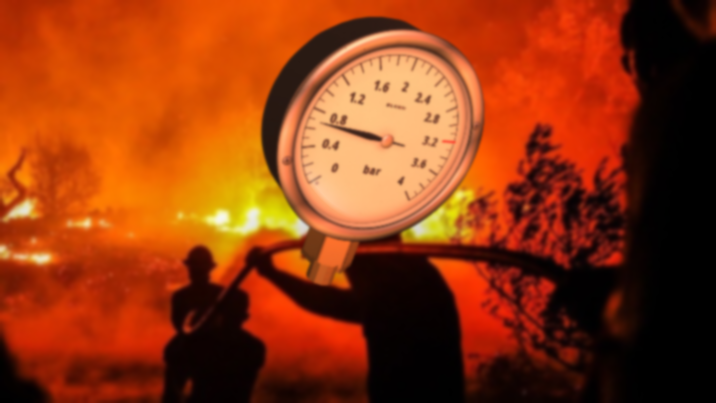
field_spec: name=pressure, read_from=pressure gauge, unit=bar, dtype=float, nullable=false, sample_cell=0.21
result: 0.7
